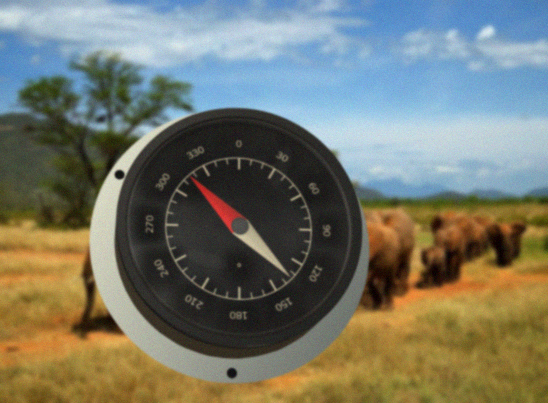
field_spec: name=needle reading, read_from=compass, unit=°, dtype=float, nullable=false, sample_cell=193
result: 315
